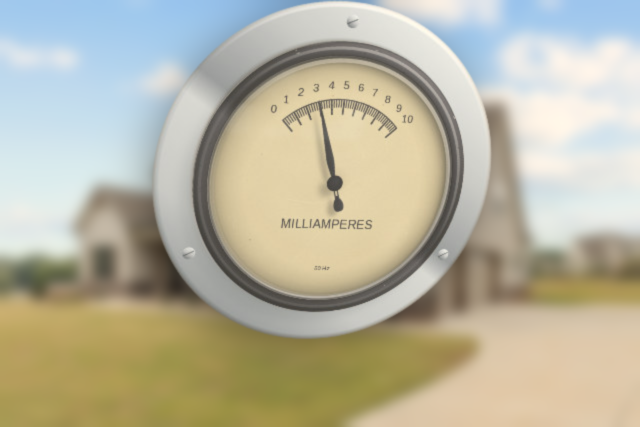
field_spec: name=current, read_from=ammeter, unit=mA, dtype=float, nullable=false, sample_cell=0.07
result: 3
